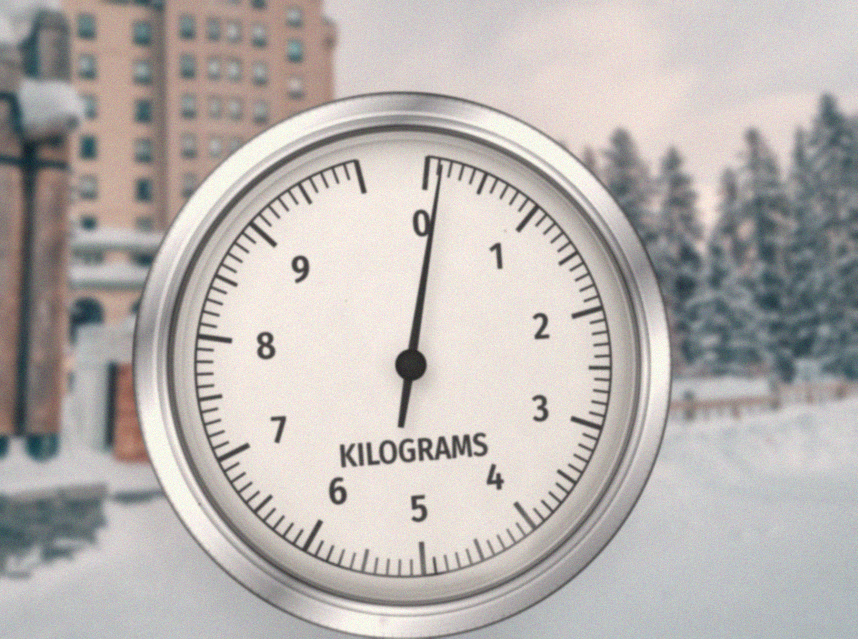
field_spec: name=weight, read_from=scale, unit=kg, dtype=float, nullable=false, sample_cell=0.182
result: 0.1
